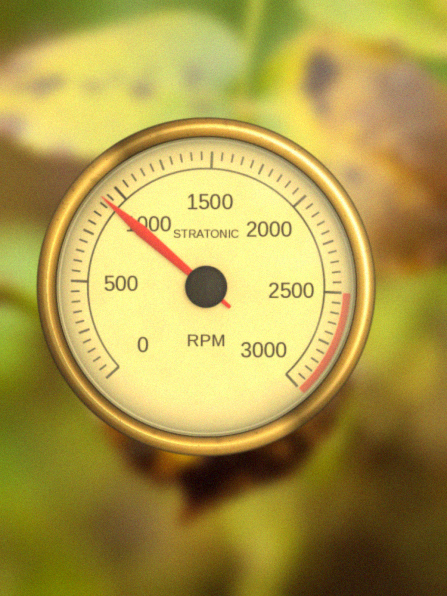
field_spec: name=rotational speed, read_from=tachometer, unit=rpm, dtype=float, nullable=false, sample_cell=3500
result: 925
